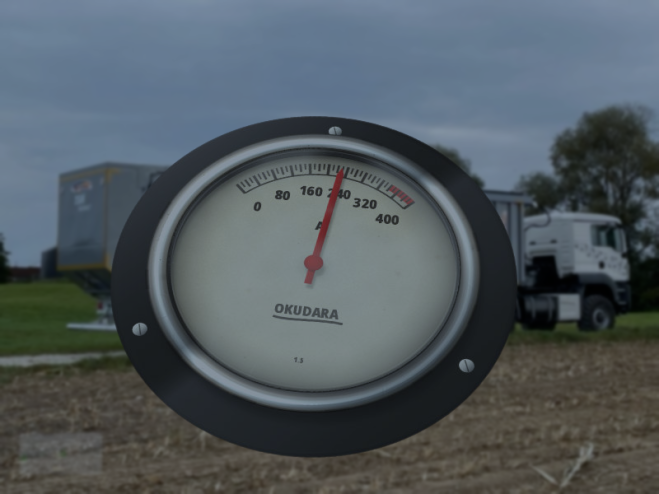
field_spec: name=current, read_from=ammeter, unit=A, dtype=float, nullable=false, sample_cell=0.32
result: 230
